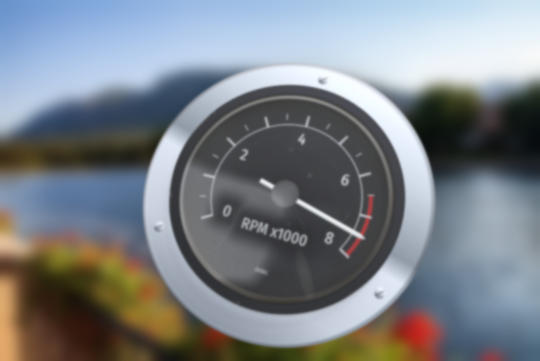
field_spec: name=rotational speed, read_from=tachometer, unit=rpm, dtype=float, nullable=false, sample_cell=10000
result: 7500
